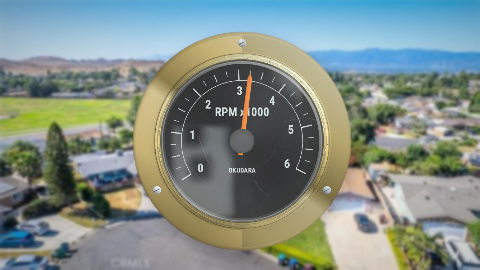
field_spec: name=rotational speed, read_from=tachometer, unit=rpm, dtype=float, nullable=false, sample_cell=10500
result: 3250
